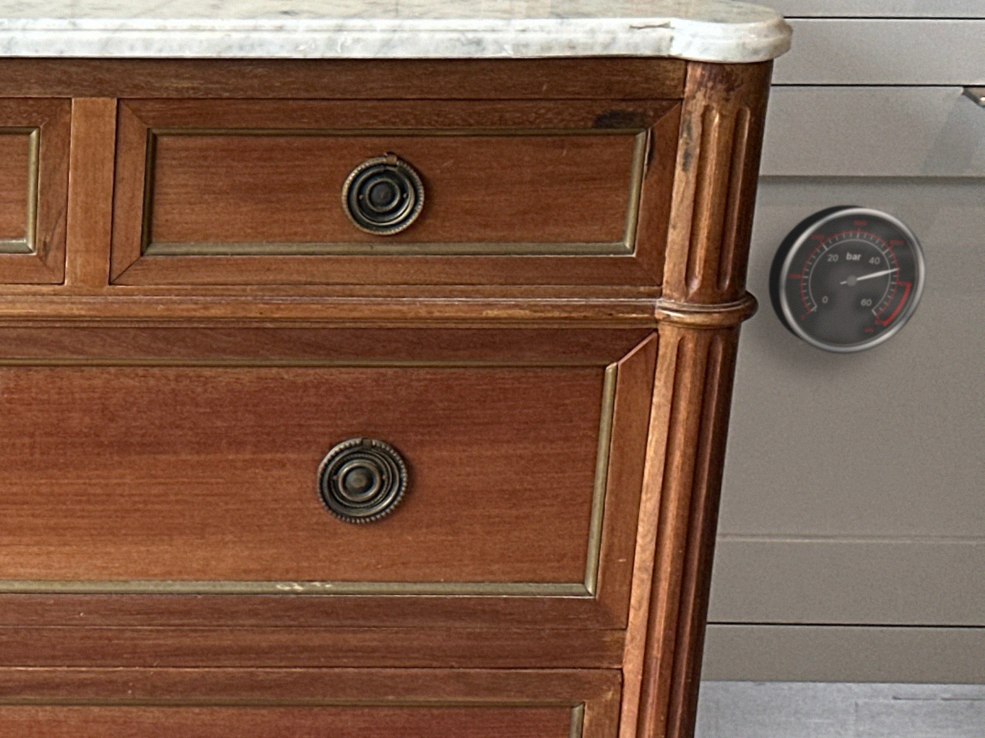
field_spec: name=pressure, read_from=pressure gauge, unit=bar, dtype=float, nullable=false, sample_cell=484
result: 46
